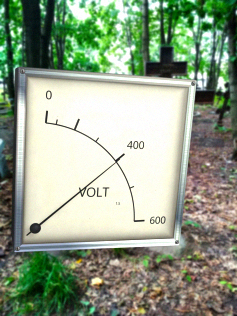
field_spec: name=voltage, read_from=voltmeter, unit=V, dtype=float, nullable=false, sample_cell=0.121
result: 400
